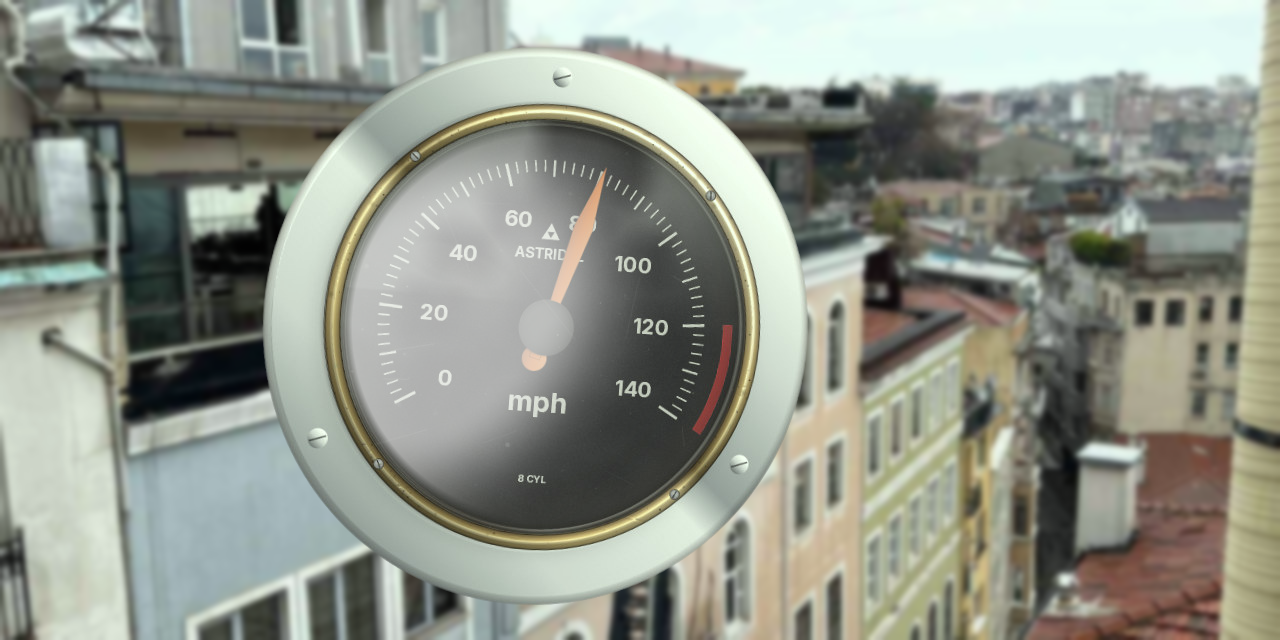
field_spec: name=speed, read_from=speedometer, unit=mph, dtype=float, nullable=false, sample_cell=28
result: 80
